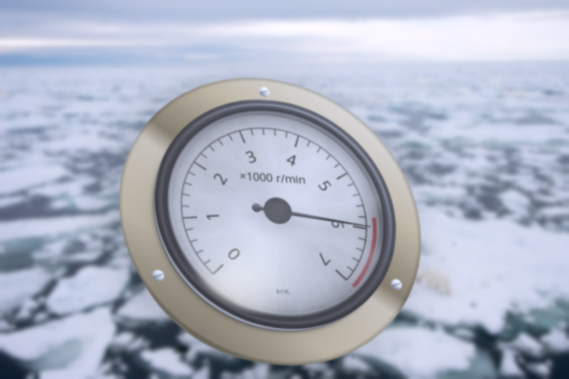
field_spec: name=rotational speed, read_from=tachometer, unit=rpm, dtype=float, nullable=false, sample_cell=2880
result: 6000
